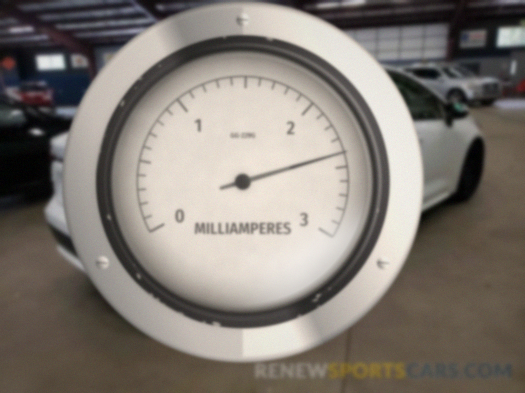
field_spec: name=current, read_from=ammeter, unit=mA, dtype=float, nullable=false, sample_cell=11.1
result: 2.4
